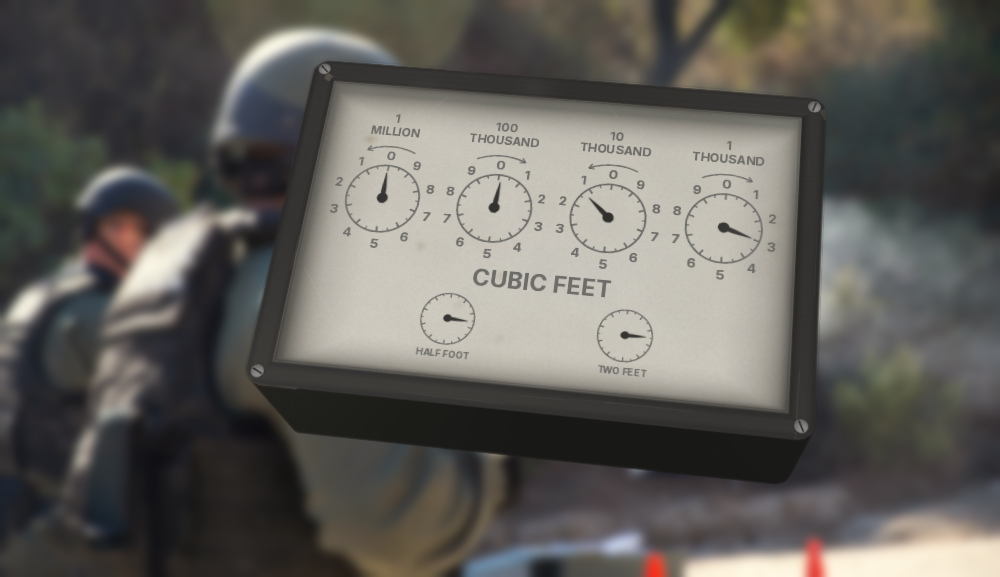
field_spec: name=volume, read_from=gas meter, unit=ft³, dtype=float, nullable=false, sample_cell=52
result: 1300
